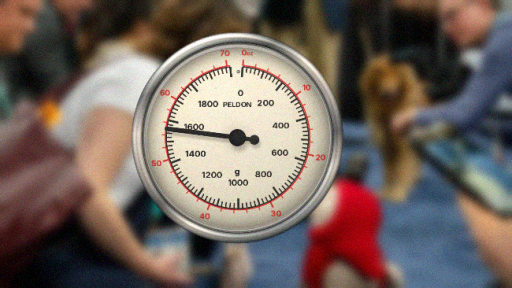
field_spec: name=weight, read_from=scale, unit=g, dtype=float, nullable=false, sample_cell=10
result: 1560
